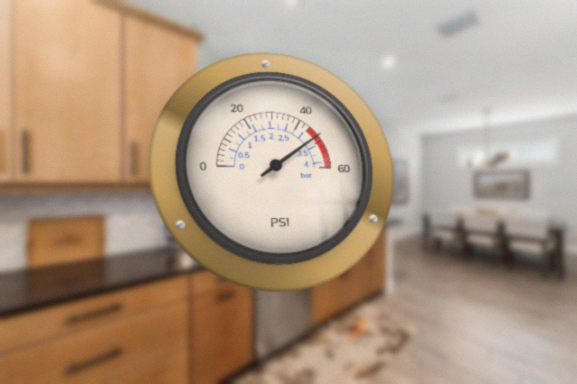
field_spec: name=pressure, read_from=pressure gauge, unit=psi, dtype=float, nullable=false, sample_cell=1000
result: 48
